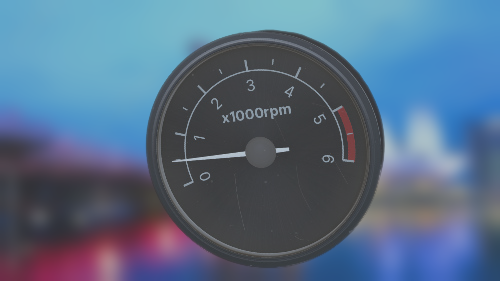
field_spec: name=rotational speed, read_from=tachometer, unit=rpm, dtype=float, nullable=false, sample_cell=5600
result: 500
